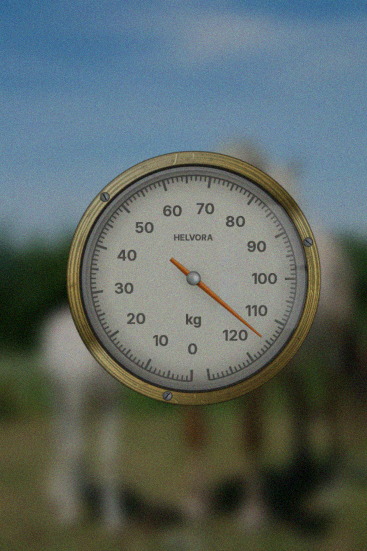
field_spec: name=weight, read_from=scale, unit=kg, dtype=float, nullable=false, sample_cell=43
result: 115
